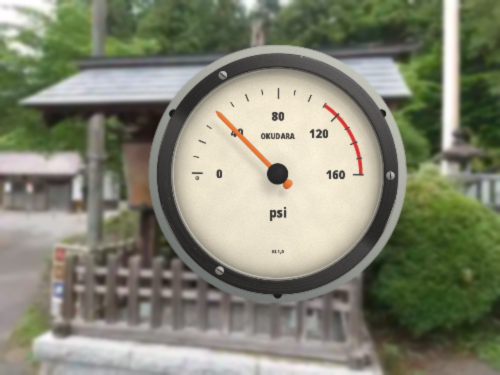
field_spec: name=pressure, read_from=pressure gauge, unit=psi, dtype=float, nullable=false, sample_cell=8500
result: 40
